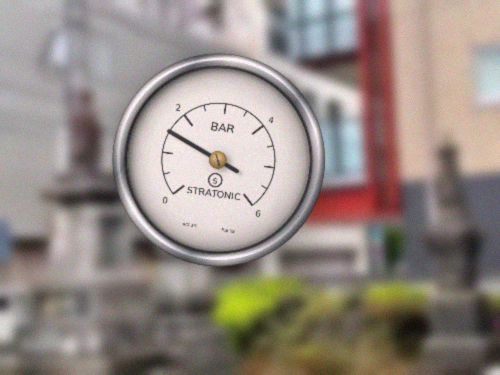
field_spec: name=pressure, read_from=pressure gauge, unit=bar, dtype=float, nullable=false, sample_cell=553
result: 1.5
